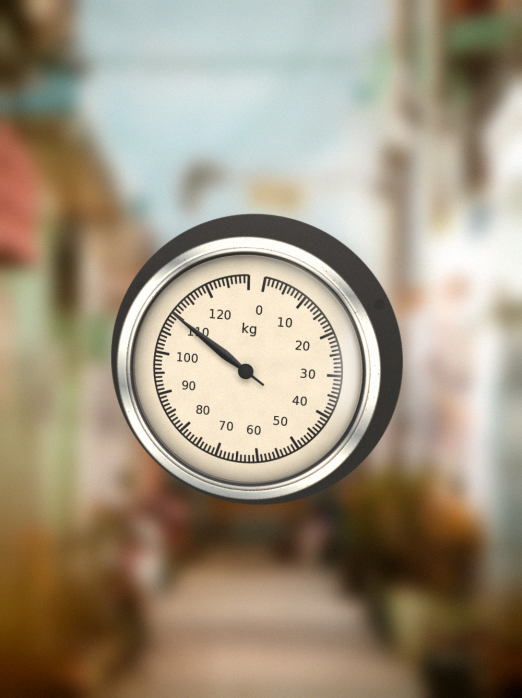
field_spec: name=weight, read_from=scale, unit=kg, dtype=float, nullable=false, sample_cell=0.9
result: 110
